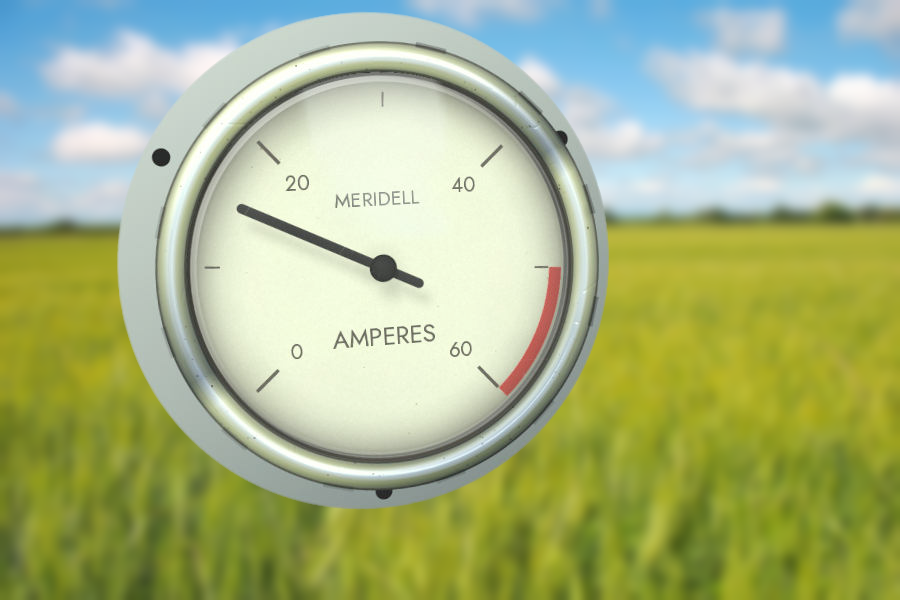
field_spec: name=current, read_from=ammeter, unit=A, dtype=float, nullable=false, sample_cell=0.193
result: 15
